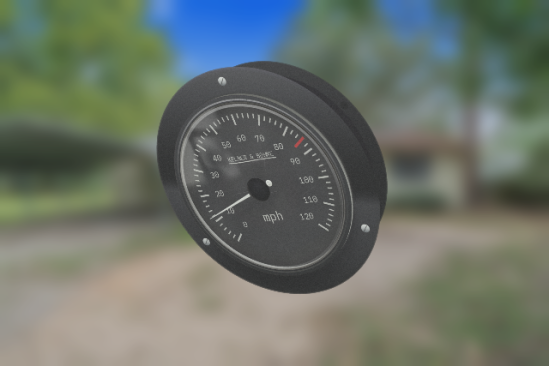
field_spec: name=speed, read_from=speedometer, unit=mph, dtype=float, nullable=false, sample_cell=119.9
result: 12
